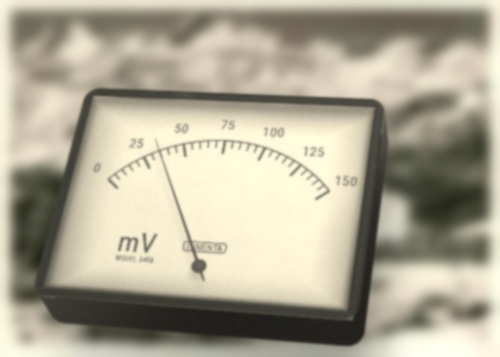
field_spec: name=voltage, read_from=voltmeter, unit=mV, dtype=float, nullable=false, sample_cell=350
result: 35
